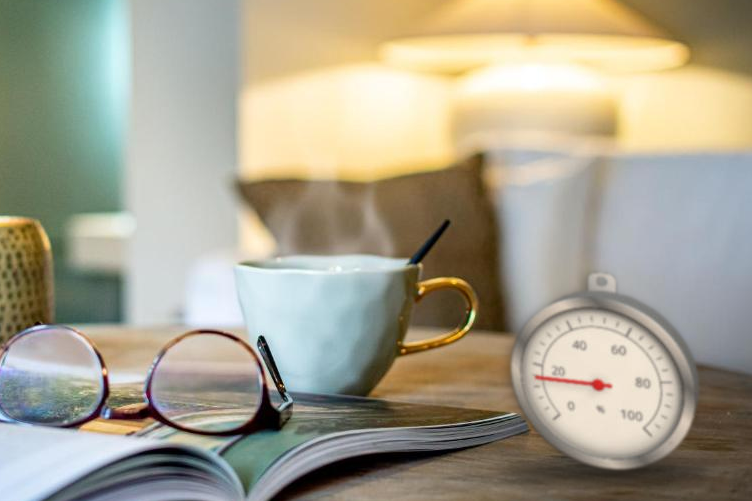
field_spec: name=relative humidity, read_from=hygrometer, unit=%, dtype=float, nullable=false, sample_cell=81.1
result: 16
